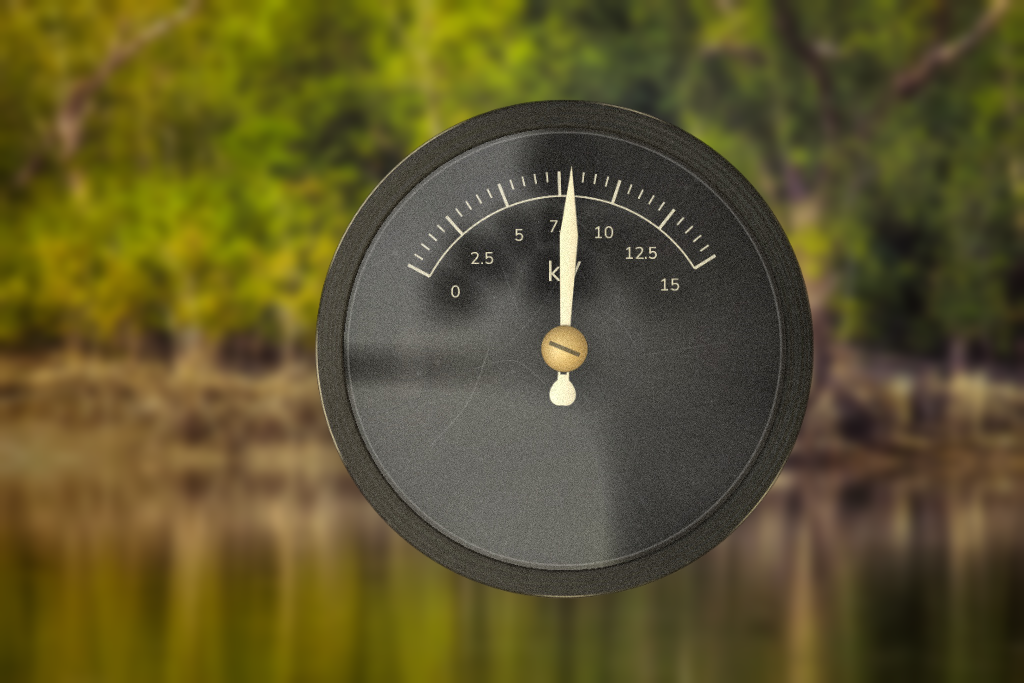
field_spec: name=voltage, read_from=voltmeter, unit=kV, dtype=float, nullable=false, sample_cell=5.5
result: 8
